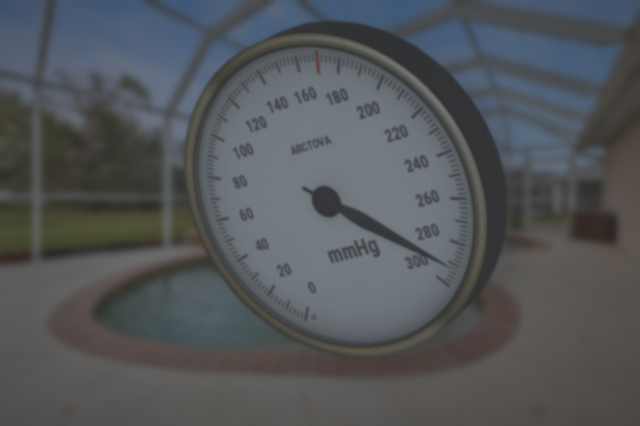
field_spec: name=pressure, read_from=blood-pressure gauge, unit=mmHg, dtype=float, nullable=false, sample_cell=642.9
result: 290
